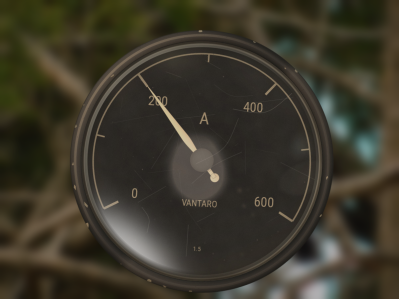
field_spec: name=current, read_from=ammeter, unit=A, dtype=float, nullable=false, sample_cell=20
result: 200
